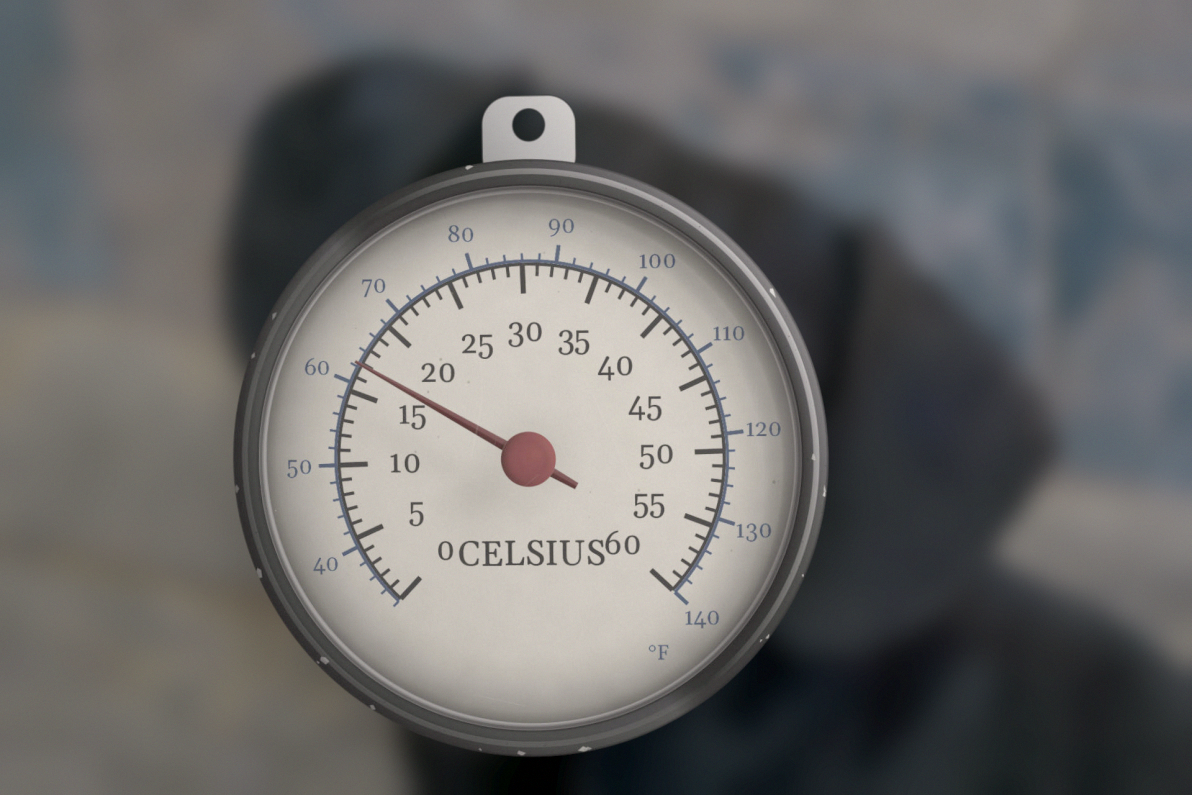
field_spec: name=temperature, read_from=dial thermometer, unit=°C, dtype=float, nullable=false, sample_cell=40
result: 17
